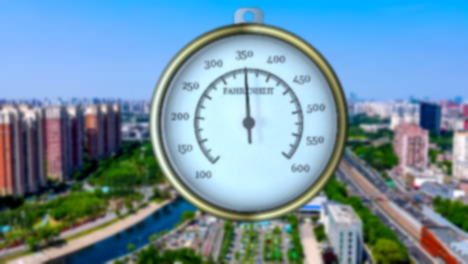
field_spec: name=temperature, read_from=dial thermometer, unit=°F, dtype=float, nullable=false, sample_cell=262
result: 350
